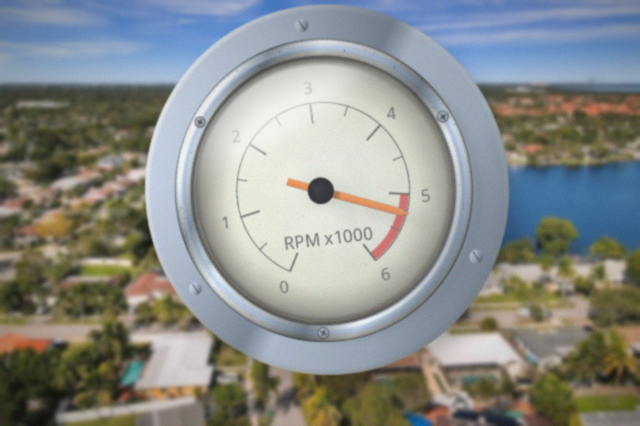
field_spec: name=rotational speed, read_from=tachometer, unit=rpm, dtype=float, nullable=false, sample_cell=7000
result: 5250
